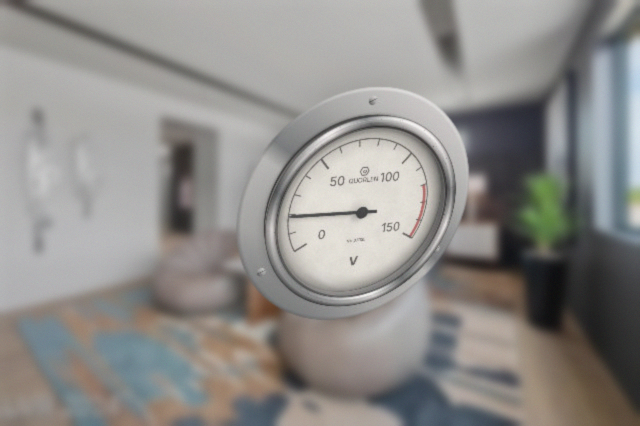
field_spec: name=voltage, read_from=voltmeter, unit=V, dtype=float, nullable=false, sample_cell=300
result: 20
